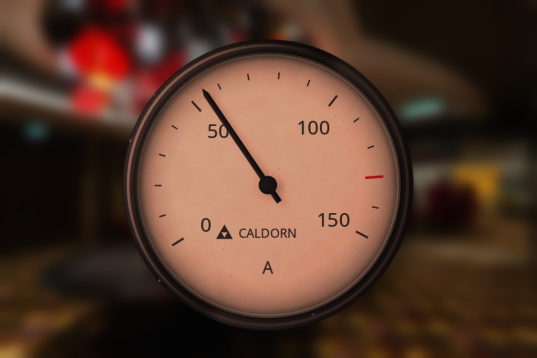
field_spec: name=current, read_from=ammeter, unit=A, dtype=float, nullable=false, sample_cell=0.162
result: 55
